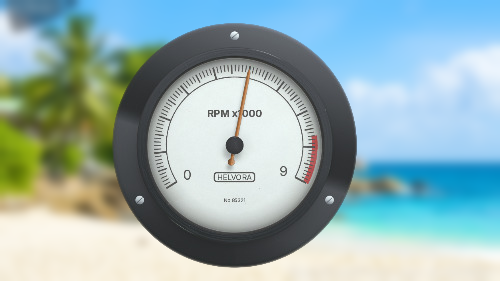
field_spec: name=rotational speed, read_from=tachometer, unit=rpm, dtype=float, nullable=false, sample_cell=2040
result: 5000
